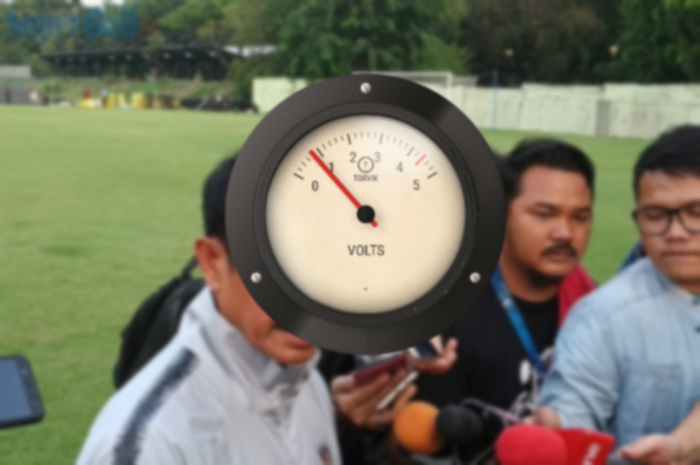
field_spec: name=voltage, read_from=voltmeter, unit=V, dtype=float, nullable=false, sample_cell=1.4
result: 0.8
